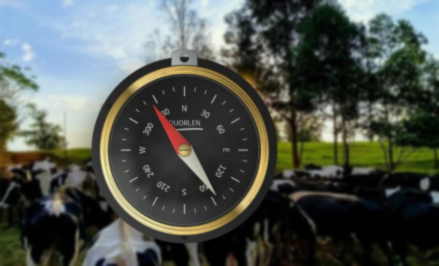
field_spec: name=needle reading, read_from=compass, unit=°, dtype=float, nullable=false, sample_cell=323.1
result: 325
